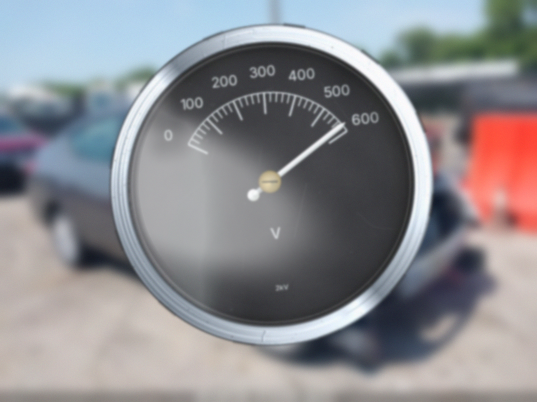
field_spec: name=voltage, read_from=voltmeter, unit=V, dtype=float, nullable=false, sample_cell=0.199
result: 580
